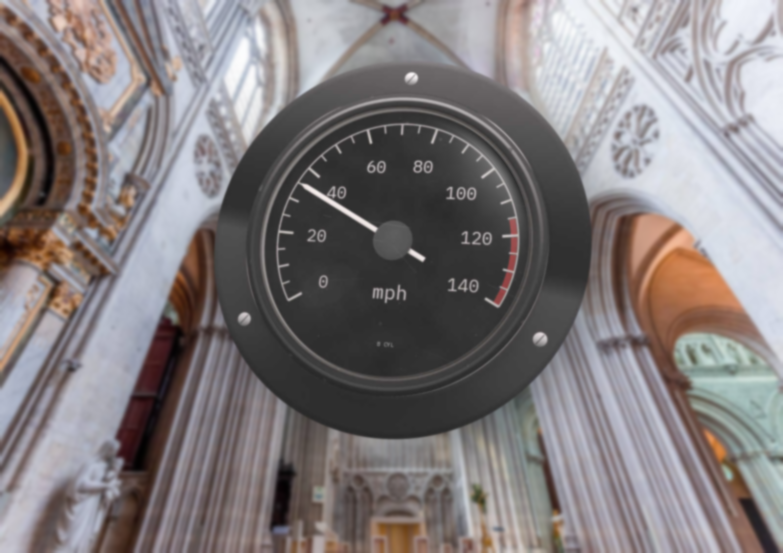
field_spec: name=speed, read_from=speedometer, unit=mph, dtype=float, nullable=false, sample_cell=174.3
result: 35
